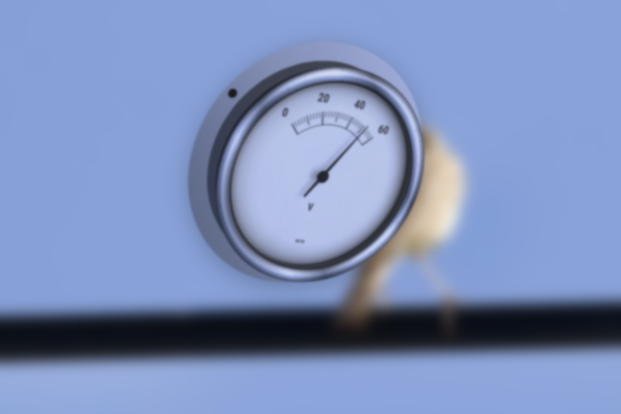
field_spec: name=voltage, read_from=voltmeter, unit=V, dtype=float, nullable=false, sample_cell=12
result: 50
